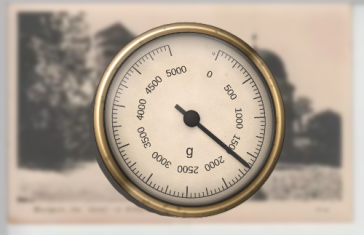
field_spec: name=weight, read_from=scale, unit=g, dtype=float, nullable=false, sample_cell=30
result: 1650
